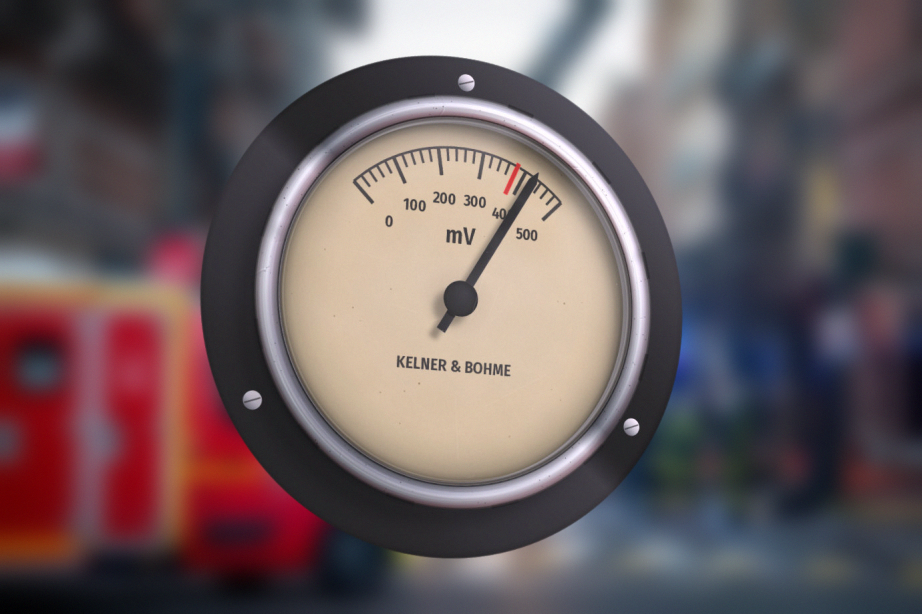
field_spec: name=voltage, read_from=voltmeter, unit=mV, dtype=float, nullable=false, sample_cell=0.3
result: 420
